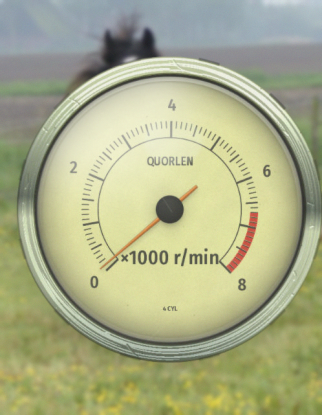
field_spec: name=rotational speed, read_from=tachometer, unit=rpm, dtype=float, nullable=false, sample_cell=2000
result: 100
